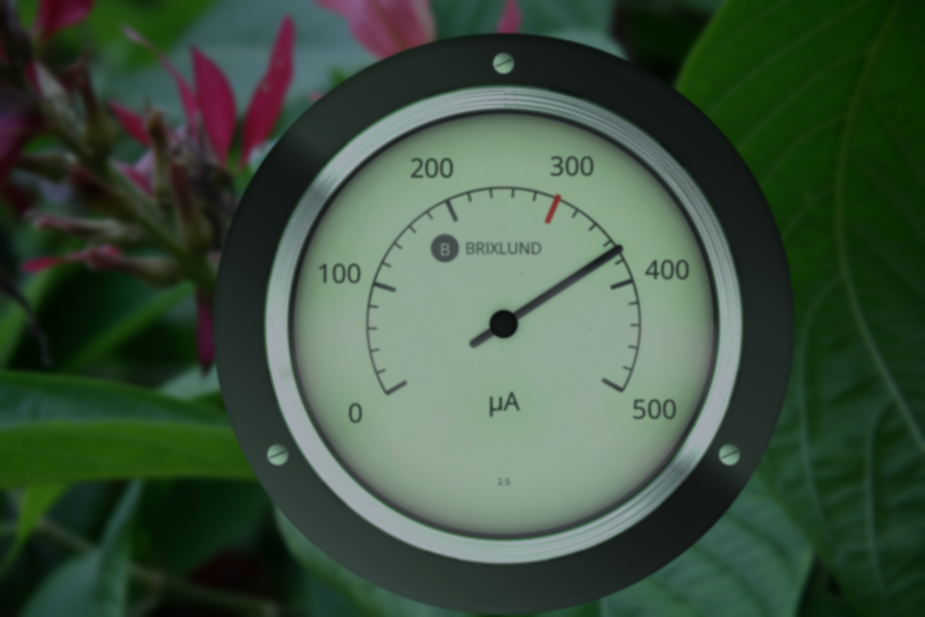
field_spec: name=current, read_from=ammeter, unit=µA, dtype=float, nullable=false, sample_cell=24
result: 370
